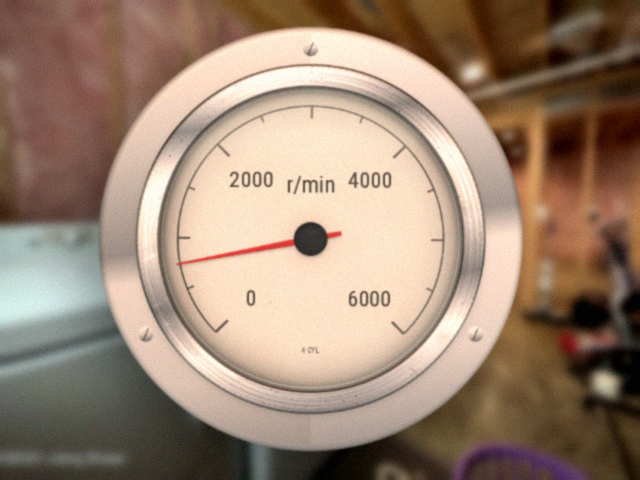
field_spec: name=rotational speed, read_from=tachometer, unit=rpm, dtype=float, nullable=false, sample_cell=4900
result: 750
